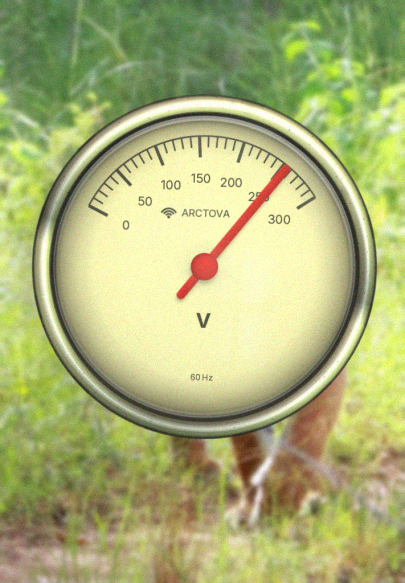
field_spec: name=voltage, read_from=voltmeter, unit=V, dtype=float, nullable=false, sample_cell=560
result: 255
